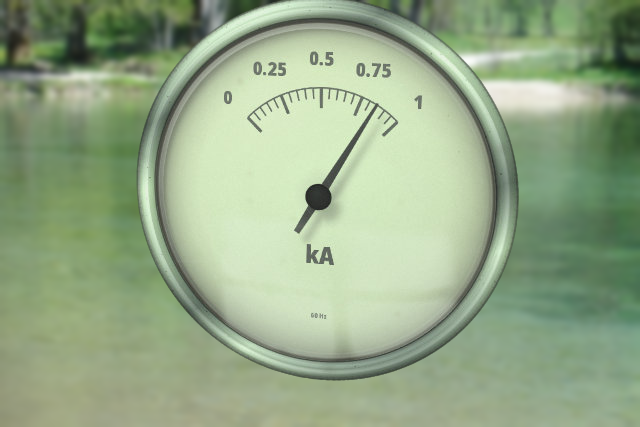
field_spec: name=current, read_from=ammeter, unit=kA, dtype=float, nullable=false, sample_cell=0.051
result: 0.85
